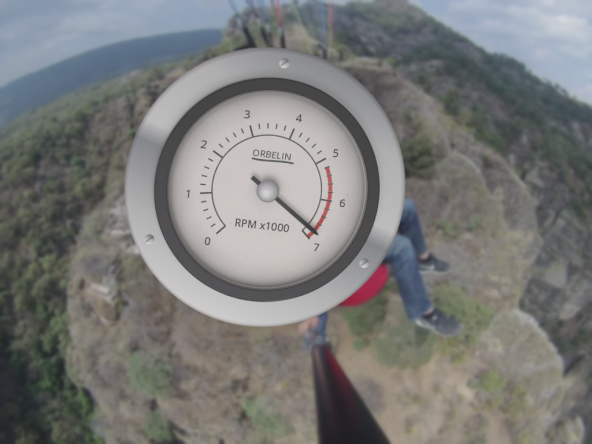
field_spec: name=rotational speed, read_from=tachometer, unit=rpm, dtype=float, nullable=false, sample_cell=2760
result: 6800
